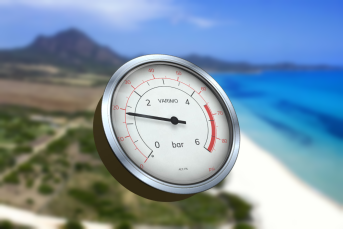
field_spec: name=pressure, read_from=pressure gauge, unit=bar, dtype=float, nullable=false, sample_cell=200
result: 1.25
